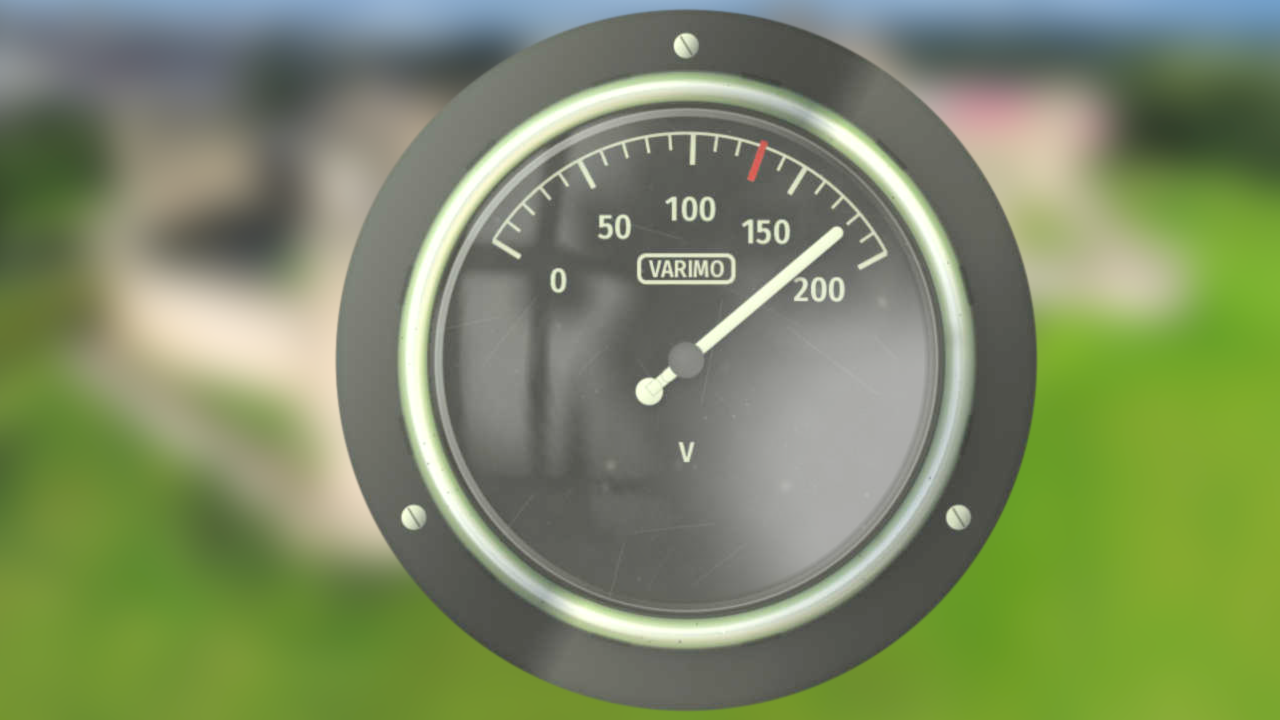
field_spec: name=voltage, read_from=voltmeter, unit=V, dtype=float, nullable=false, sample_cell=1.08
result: 180
